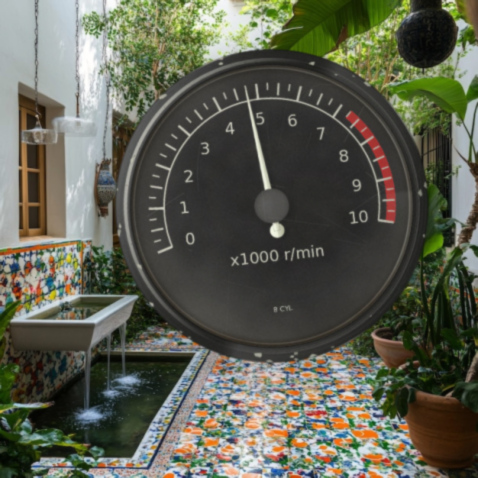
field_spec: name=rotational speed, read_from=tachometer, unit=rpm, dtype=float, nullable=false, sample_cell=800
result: 4750
